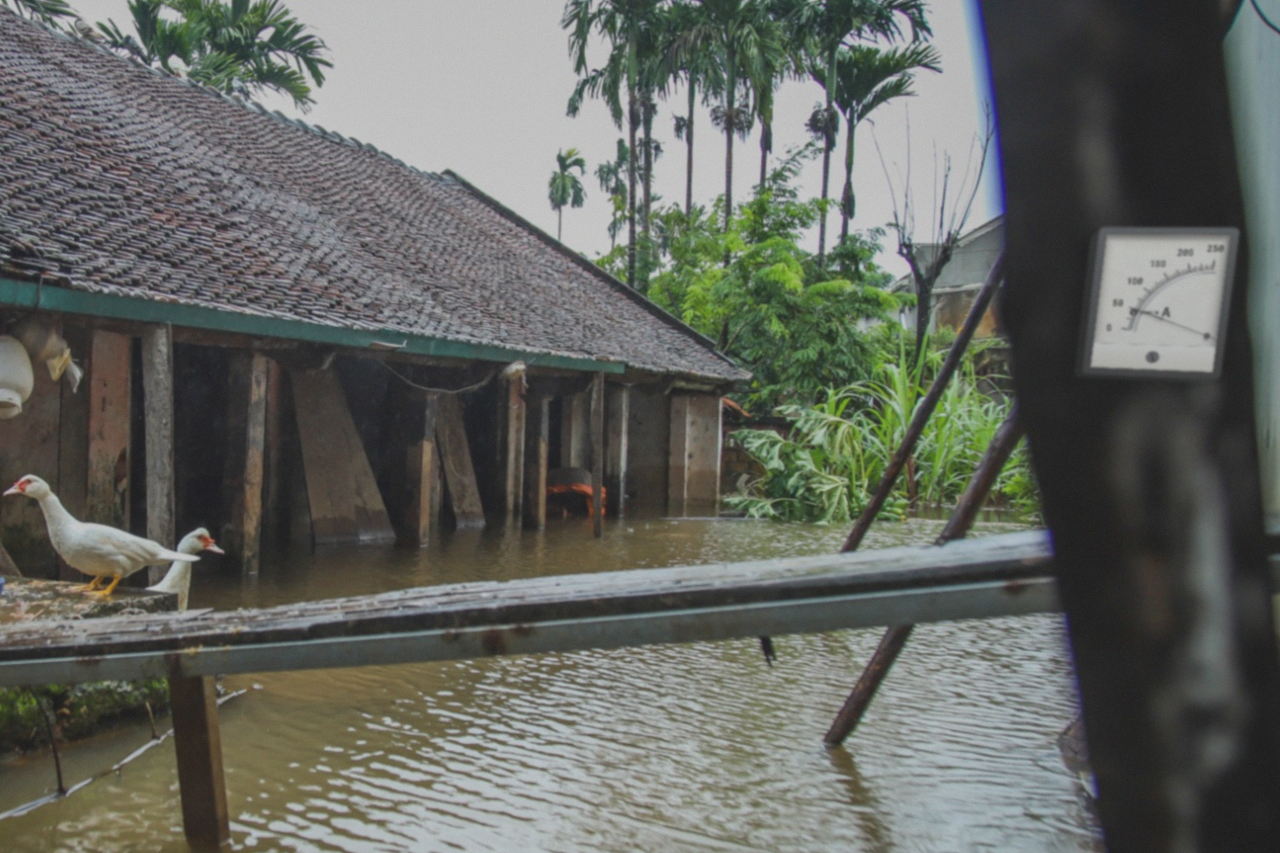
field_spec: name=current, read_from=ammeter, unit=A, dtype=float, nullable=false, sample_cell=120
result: 50
